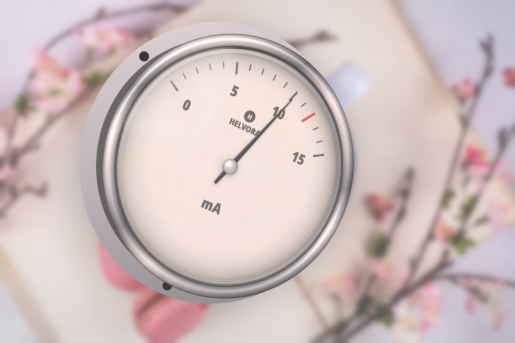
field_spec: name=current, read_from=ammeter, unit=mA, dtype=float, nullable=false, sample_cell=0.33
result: 10
